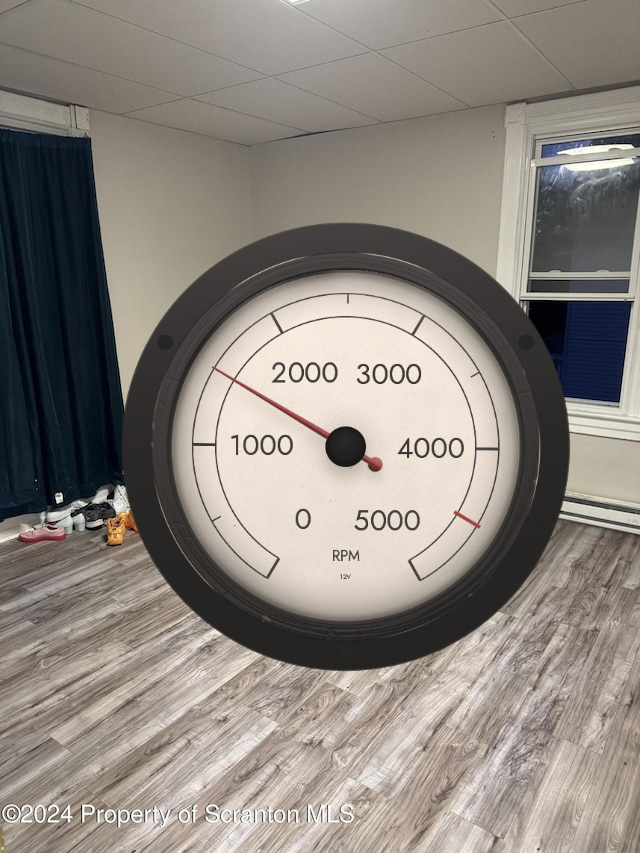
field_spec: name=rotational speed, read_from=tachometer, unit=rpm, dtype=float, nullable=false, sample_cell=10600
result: 1500
